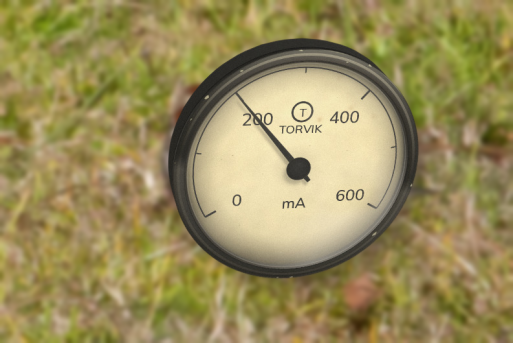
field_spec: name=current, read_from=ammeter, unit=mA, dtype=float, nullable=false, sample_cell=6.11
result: 200
